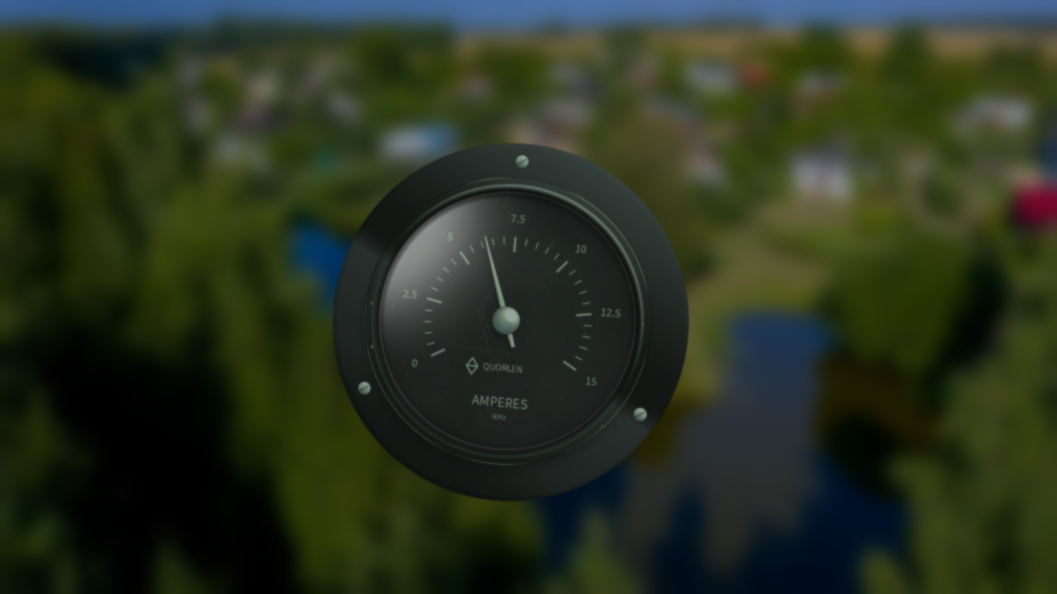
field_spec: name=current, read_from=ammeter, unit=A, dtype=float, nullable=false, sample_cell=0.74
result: 6.25
